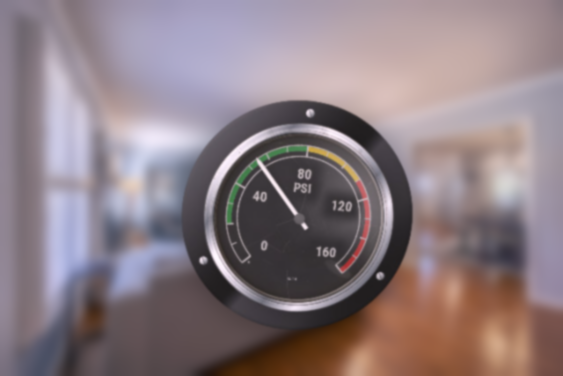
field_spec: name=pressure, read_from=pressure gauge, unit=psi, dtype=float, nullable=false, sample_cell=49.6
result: 55
